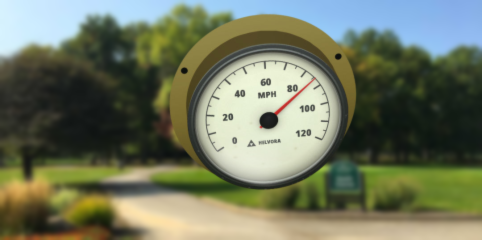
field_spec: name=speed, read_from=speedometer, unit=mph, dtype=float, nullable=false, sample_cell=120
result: 85
